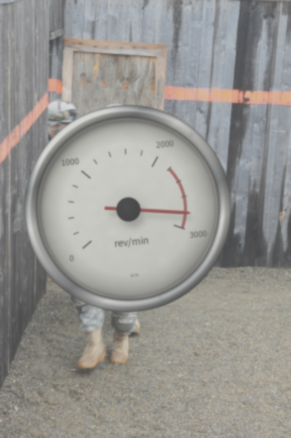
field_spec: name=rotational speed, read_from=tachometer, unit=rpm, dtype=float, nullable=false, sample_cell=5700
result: 2800
